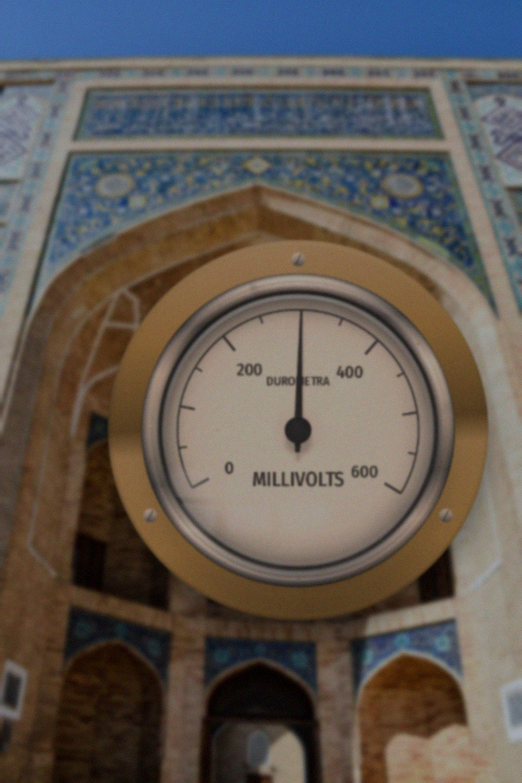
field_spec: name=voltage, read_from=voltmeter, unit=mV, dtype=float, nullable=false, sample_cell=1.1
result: 300
